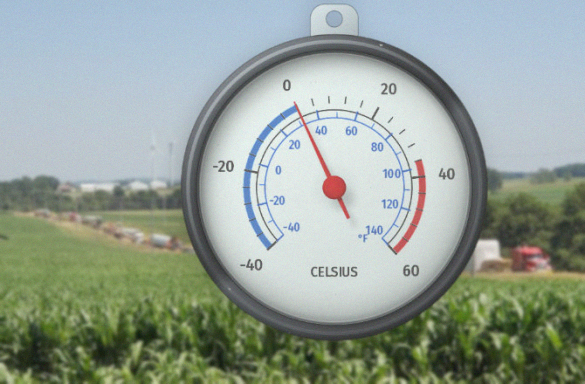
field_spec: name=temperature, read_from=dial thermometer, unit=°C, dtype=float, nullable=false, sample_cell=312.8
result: 0
